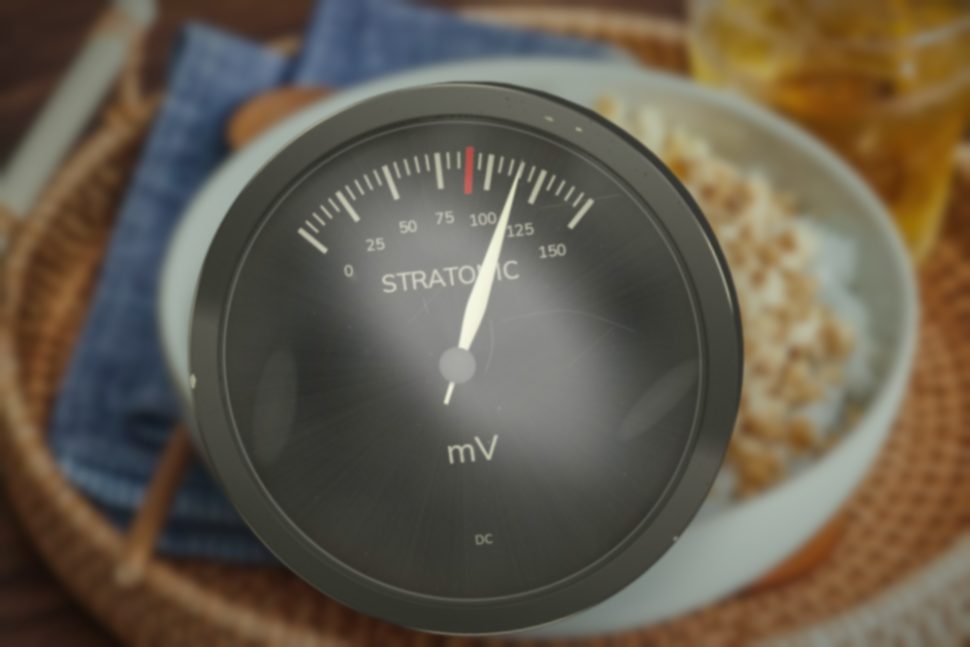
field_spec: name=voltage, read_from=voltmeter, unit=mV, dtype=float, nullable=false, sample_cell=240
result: 115
